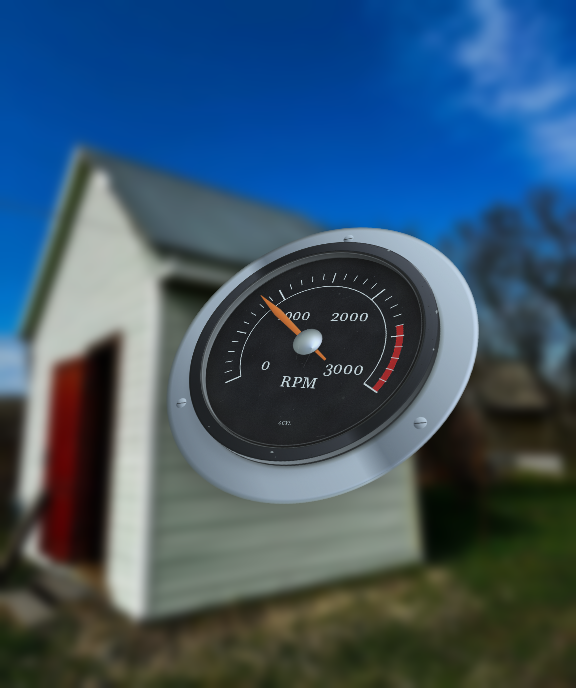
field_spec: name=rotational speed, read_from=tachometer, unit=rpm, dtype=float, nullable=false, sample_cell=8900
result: 850
